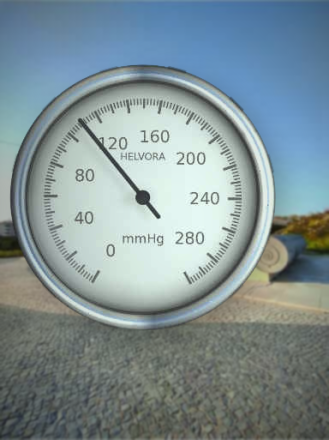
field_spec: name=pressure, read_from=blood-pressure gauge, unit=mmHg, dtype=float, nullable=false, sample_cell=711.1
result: 110
